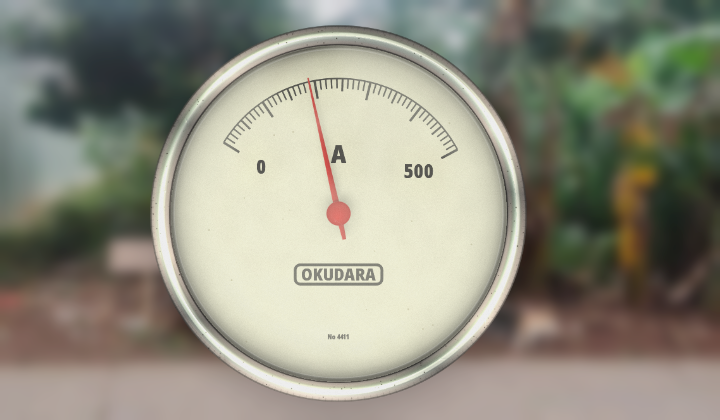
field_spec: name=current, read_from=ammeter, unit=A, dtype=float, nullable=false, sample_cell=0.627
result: 190
